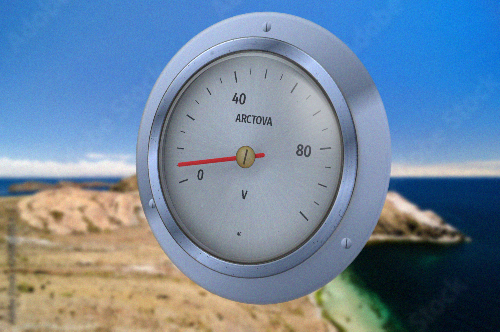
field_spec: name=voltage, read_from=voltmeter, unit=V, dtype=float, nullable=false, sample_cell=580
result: 5
